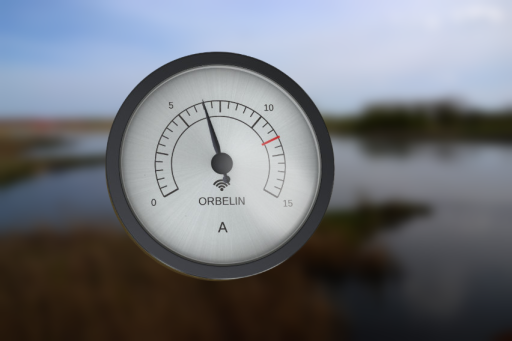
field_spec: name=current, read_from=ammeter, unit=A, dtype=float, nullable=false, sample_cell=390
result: 6.5
